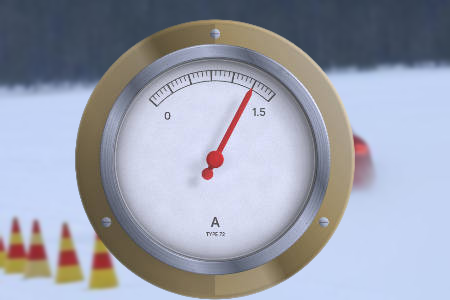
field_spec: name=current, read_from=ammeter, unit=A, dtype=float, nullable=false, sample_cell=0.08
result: 1.25
